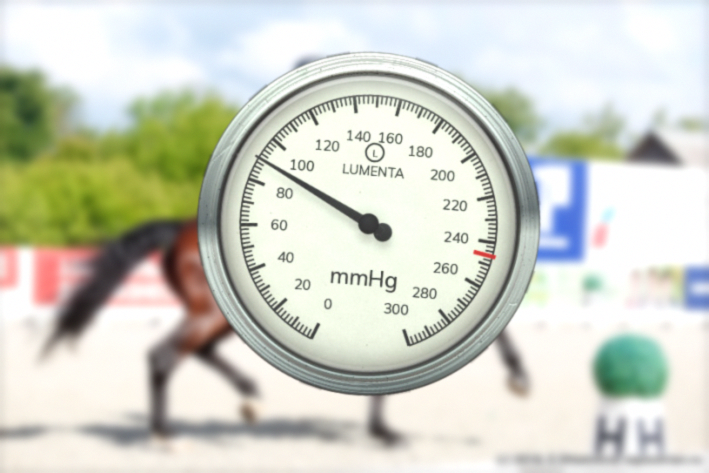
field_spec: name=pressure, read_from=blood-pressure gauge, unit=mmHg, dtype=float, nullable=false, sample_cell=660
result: 90
